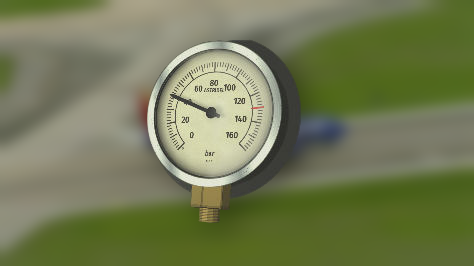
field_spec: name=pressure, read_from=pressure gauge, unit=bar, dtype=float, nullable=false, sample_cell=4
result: 40
